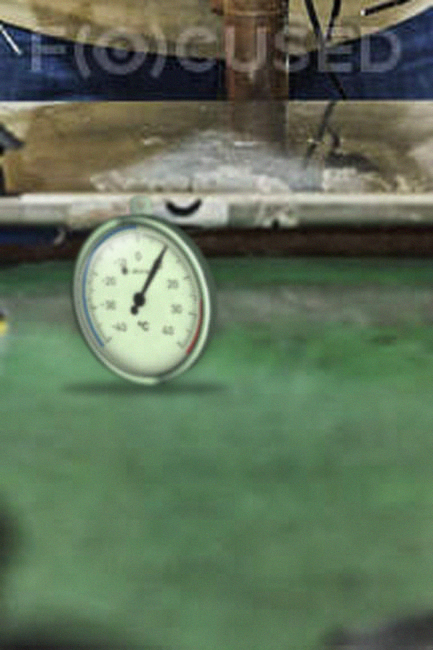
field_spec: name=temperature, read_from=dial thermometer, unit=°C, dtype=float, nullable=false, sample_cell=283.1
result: 10
